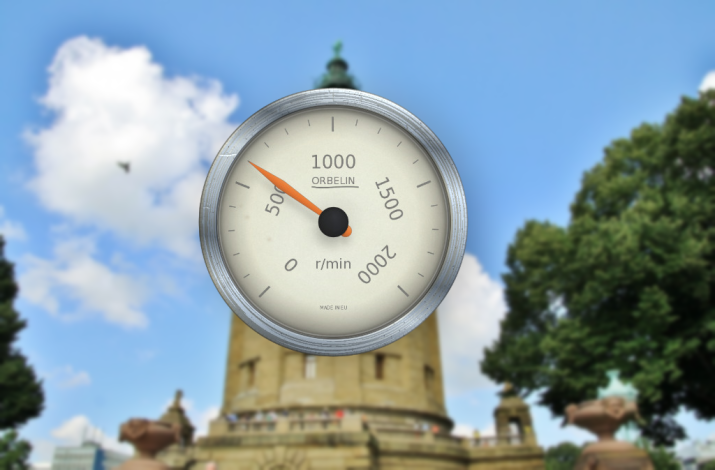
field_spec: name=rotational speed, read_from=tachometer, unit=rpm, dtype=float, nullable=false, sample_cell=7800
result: 600
